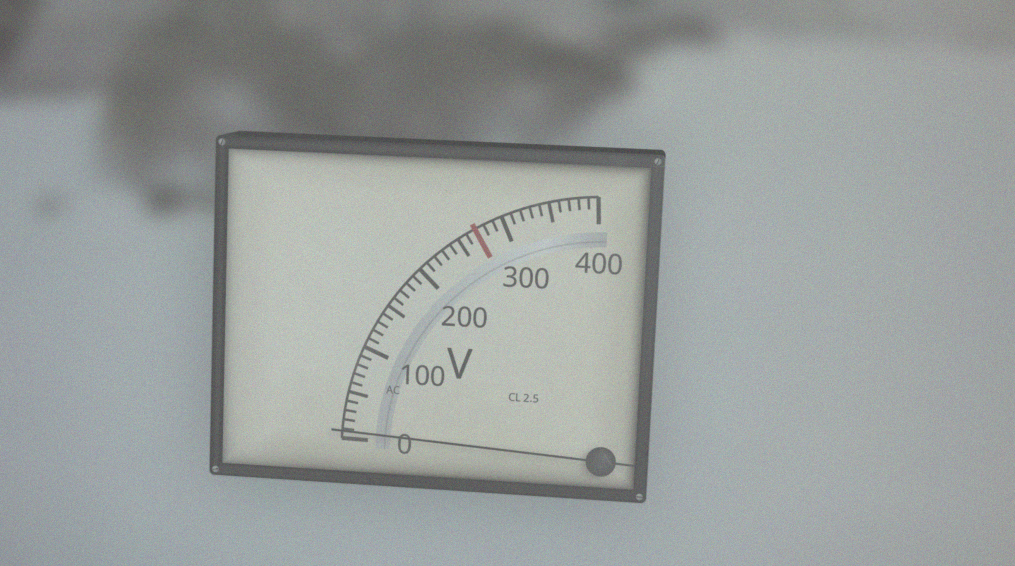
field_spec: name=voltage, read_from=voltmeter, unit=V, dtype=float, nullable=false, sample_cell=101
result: 10
